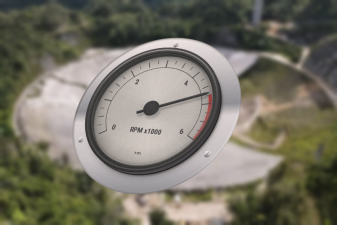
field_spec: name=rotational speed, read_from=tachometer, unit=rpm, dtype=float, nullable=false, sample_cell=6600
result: 4750
